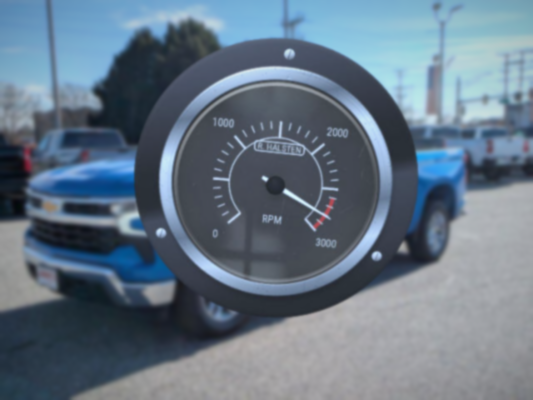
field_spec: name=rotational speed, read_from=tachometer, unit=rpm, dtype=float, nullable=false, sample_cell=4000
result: 2800
